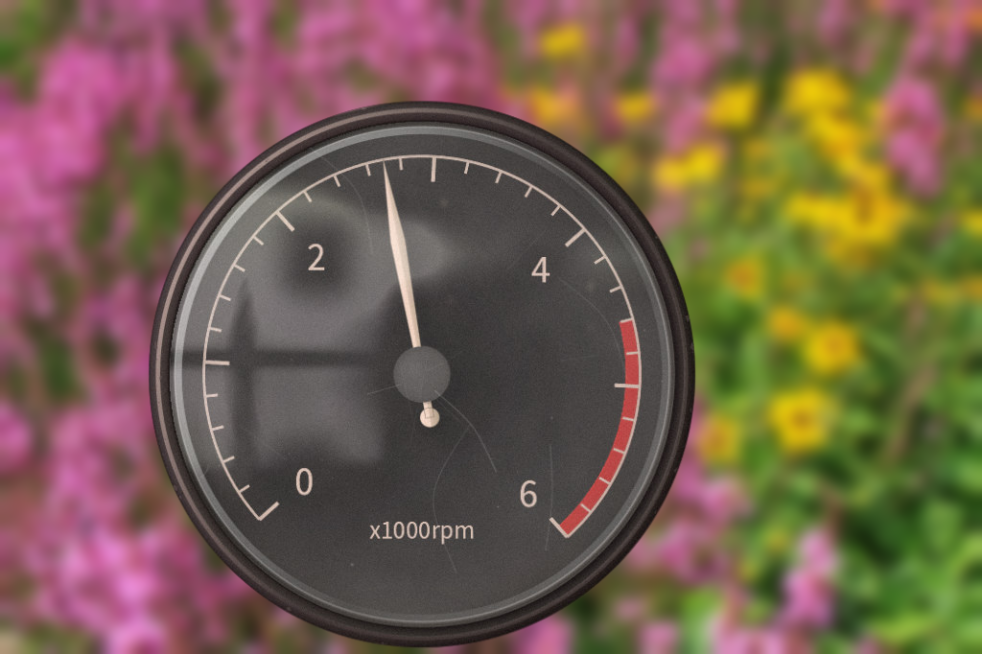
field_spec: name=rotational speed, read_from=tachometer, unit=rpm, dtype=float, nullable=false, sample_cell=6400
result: 2700
